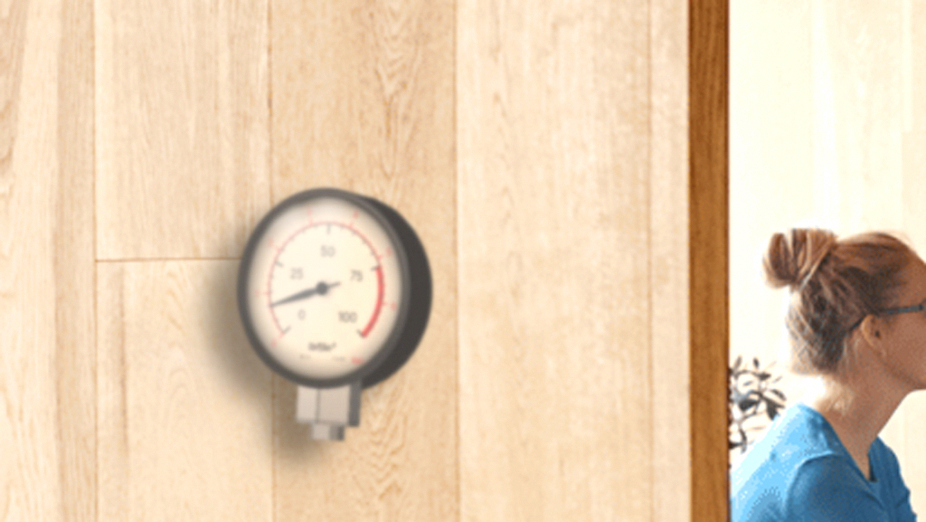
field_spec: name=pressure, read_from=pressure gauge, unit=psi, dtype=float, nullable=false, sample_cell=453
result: 10
